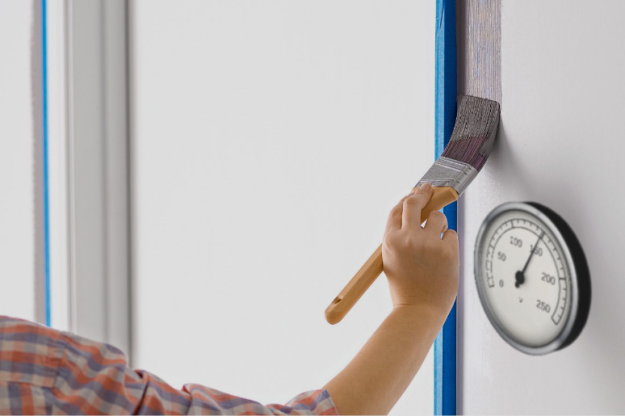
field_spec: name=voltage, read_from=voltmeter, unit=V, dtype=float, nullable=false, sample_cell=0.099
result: 150
